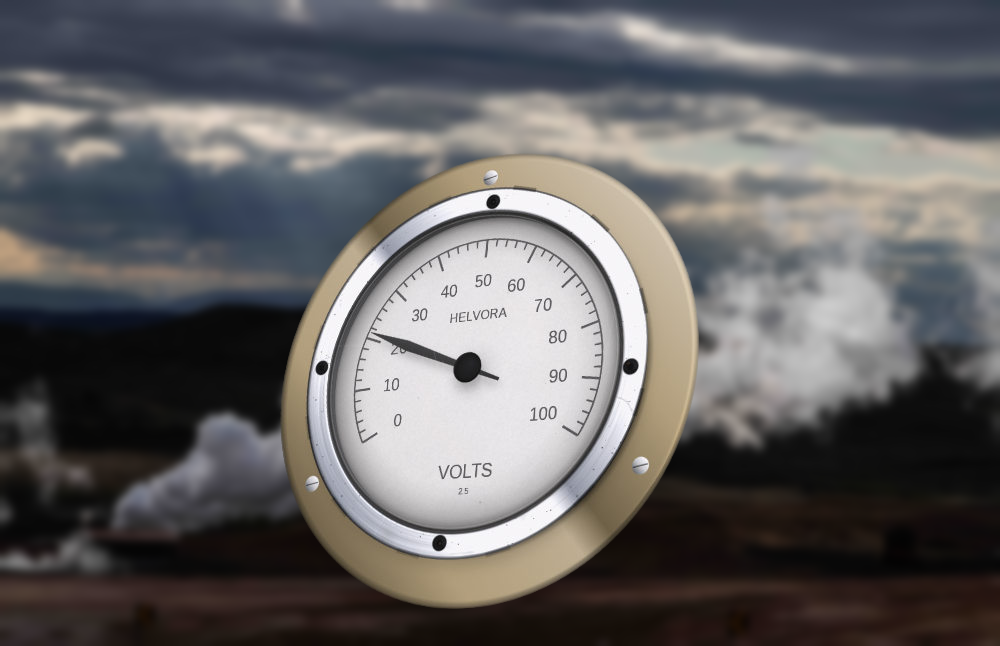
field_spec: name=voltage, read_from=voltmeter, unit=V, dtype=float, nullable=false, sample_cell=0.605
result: 21
